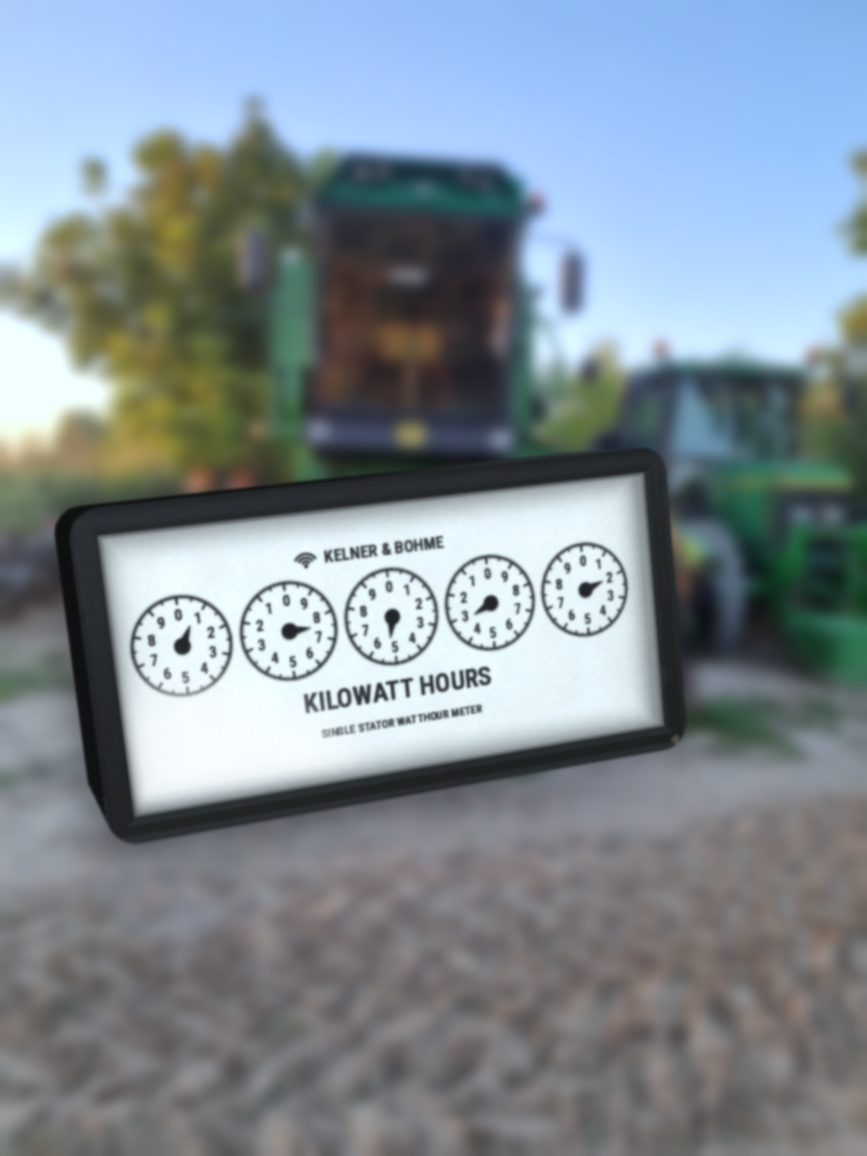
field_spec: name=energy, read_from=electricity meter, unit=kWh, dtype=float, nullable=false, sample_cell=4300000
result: 7532
